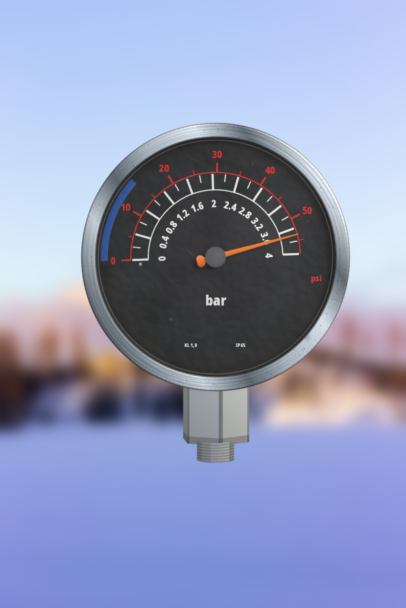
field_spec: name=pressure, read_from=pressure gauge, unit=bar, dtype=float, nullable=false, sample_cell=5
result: 3.7
